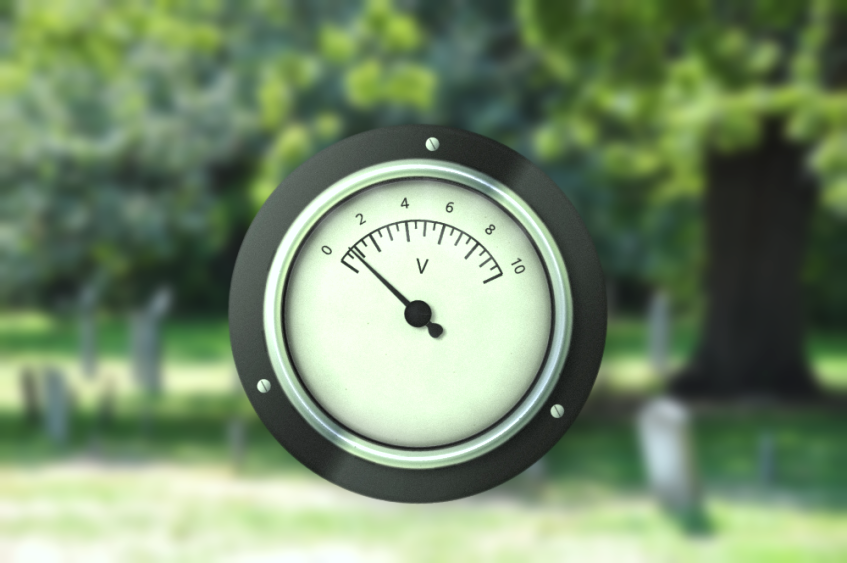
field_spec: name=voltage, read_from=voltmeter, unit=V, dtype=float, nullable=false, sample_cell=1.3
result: 0.75
